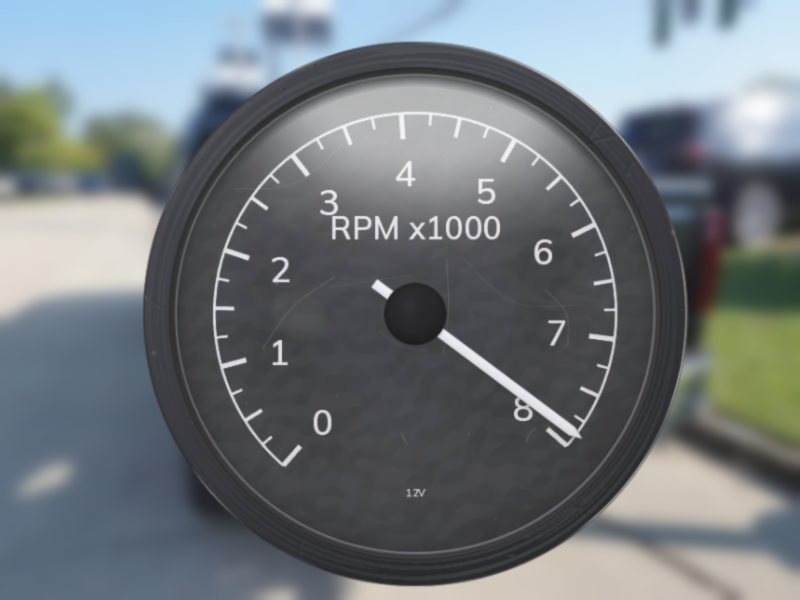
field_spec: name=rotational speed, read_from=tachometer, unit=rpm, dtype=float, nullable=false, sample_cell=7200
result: 7875
